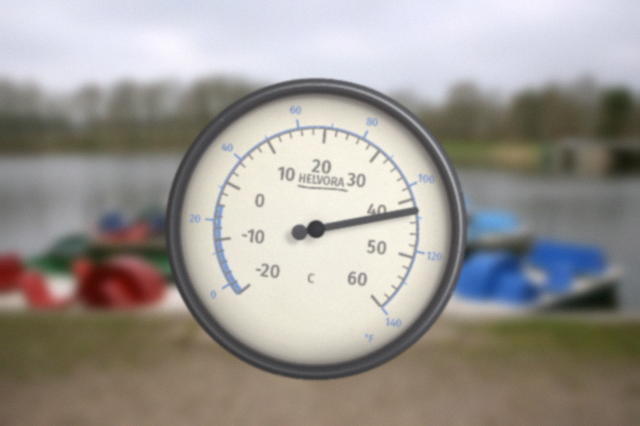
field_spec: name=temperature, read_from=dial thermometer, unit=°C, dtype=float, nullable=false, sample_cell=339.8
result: 42
